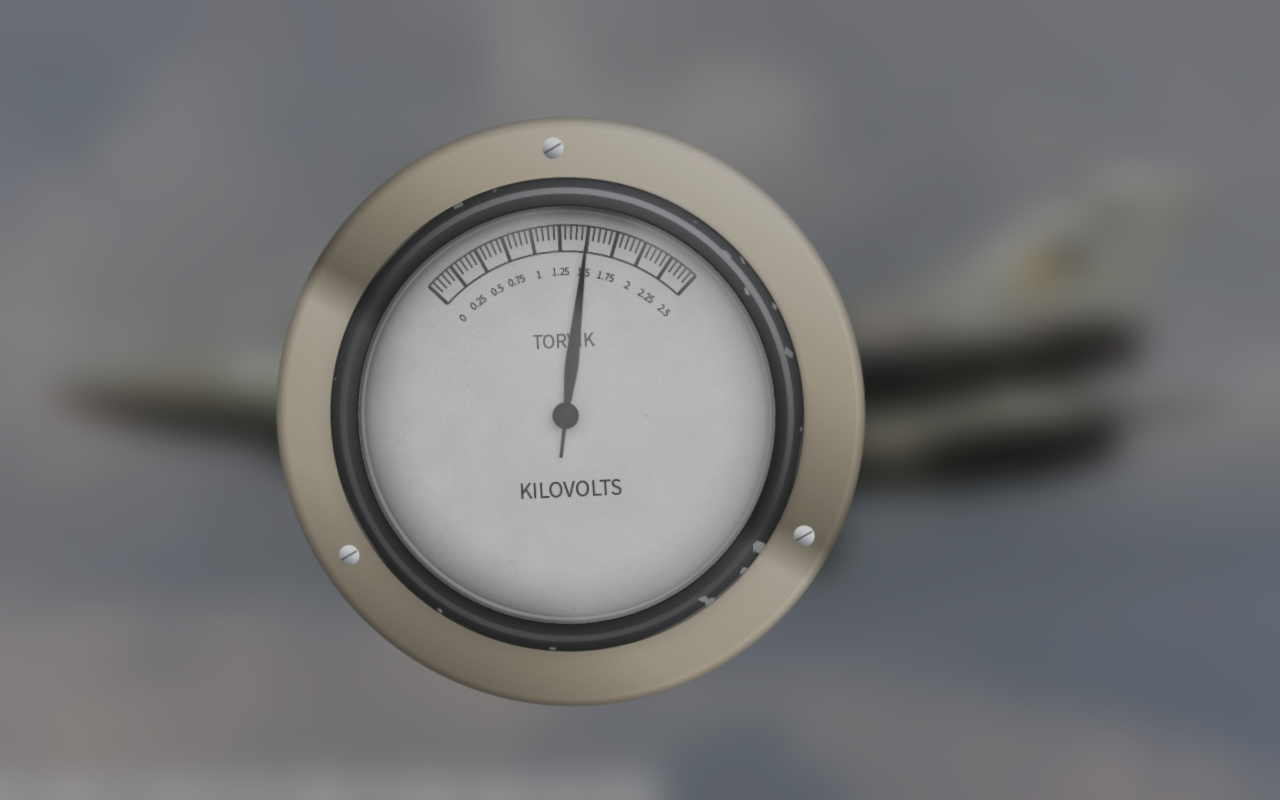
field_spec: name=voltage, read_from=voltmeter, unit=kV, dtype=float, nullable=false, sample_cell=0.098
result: 1.5
